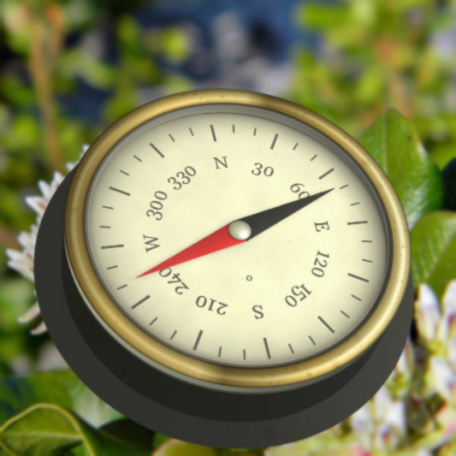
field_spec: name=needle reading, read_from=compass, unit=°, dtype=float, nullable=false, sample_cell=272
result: 250
